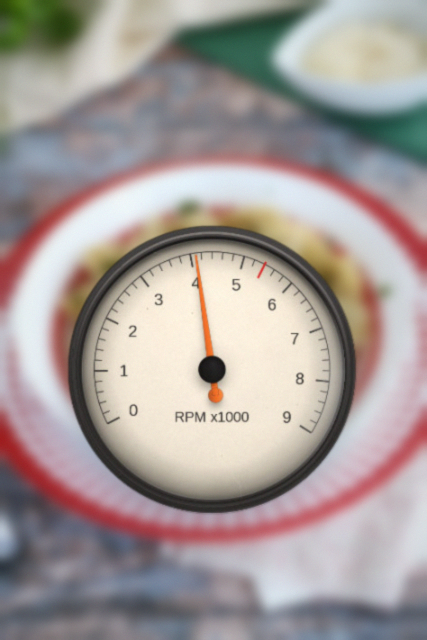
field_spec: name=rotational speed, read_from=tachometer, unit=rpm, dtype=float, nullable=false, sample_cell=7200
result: 4100
